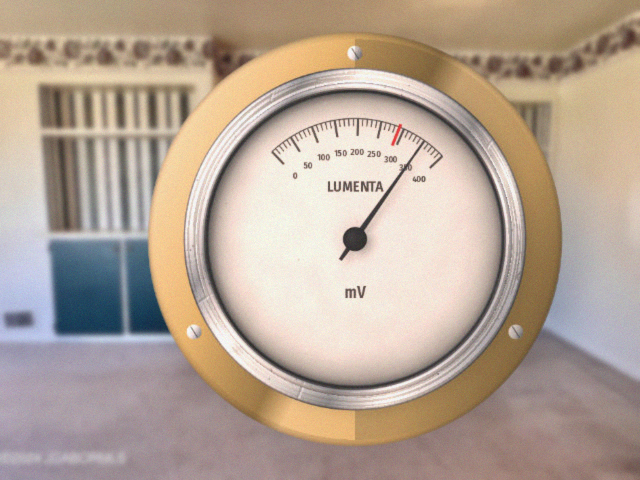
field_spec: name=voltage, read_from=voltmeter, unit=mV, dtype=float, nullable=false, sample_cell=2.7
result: 350
